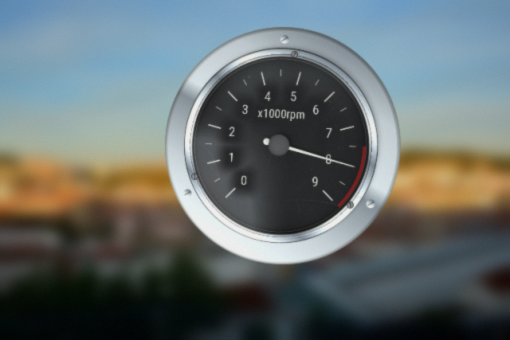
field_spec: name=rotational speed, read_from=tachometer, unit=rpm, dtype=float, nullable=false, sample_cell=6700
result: 8000
